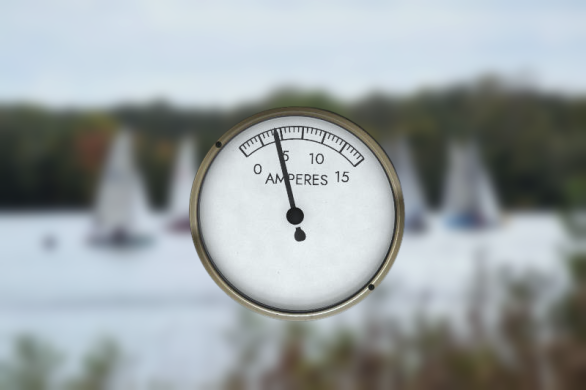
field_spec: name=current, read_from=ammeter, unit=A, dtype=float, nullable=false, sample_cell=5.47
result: 4.5
